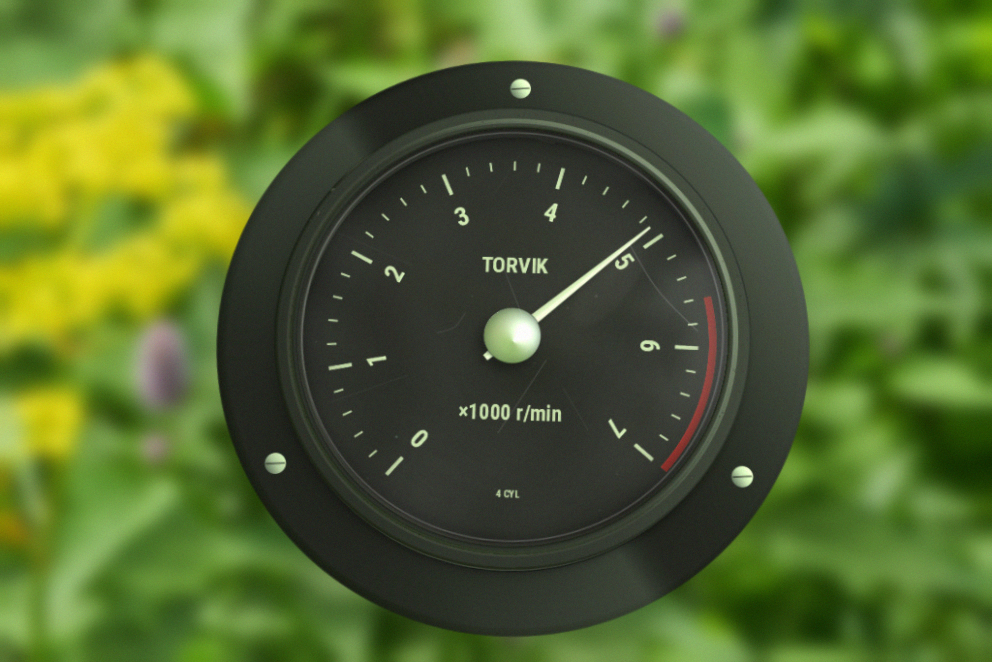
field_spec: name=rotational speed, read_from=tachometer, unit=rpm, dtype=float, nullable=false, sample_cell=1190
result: 4900
